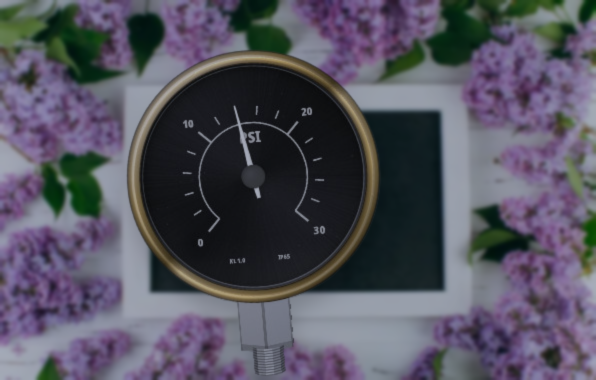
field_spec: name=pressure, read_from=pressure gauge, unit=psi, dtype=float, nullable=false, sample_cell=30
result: 14
